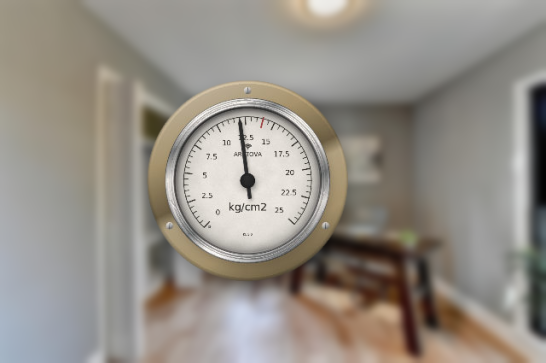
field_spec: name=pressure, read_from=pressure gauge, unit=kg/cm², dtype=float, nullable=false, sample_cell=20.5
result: 12
